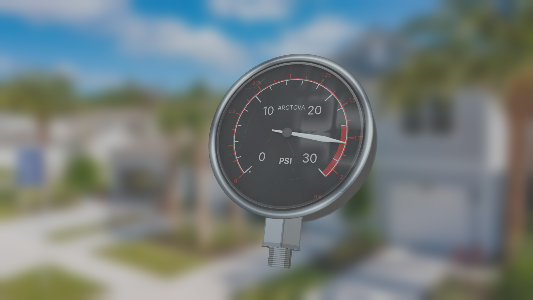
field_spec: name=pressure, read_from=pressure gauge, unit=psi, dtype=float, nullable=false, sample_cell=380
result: 26
